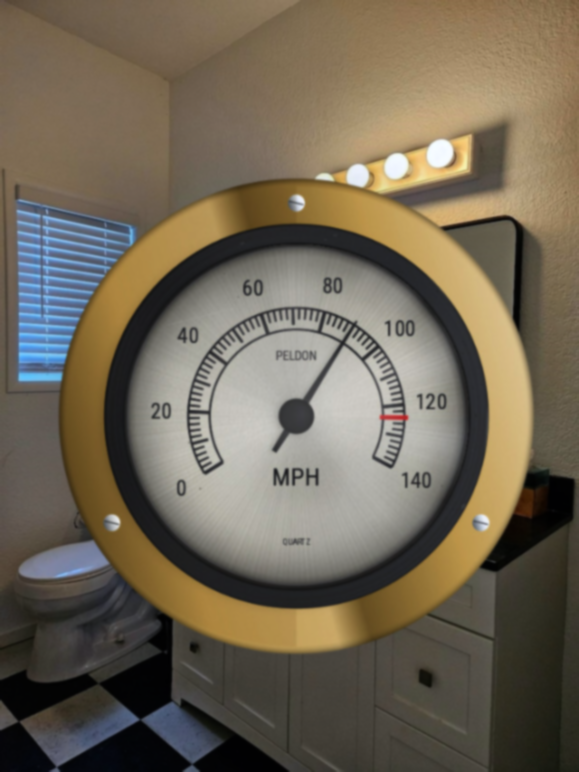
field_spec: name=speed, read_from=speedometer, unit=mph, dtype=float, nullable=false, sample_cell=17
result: 90
